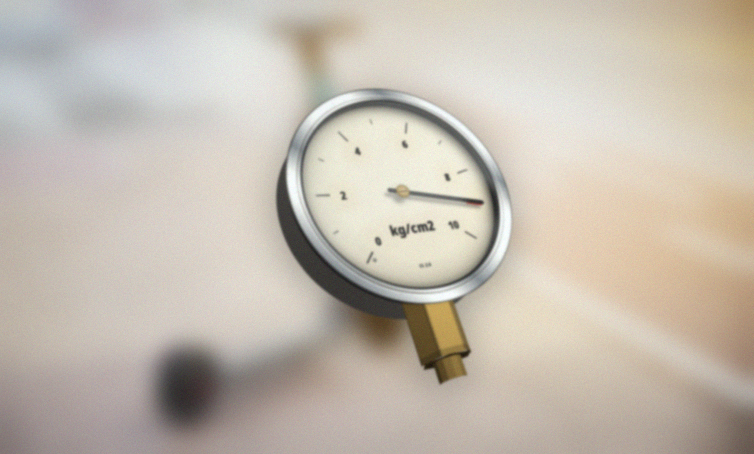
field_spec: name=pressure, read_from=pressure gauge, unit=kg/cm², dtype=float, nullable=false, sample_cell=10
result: 9
